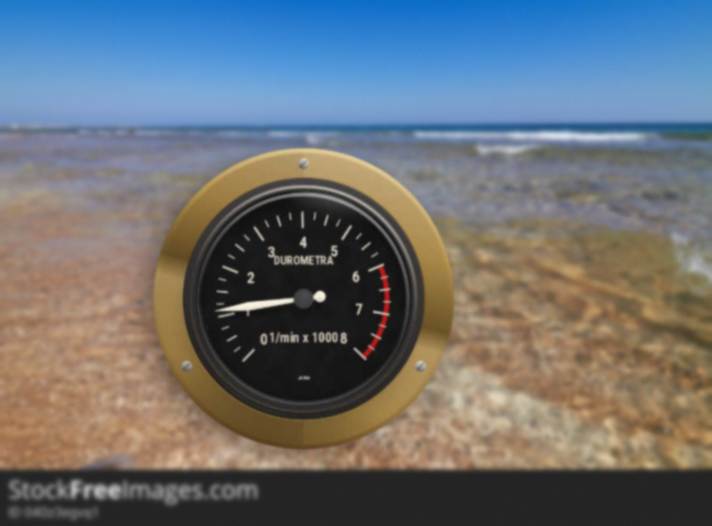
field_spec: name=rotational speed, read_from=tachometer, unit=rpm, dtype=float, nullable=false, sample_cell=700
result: 1125
